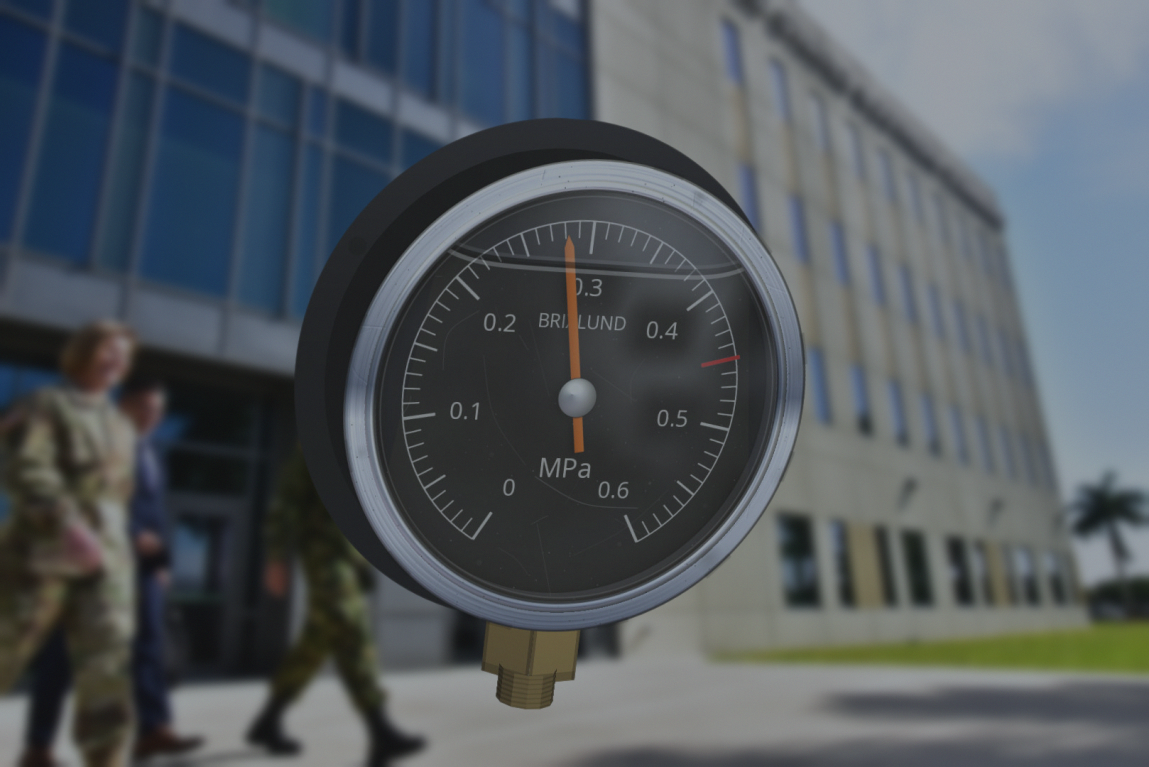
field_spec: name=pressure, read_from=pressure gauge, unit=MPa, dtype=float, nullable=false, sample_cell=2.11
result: 0.28
